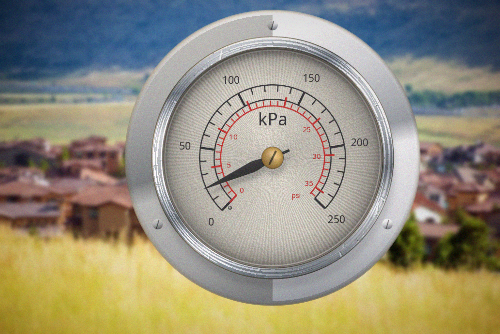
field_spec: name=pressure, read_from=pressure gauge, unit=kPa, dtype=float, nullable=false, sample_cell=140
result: 20
